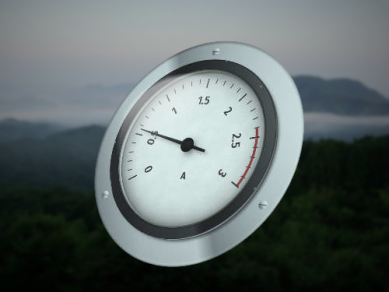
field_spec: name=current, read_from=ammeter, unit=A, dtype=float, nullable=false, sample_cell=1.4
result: 0.55
